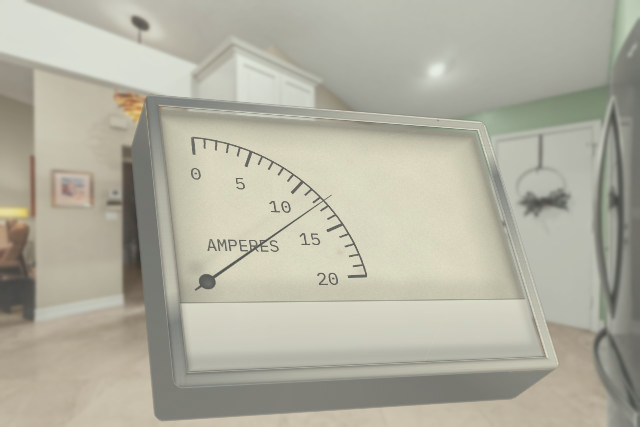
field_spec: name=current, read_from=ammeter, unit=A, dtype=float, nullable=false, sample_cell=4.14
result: 12.5
